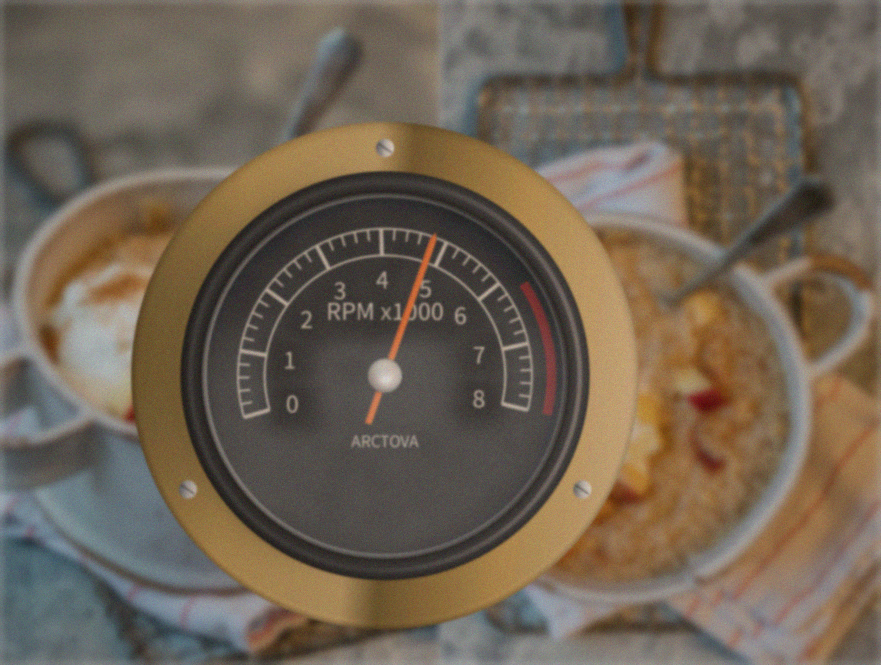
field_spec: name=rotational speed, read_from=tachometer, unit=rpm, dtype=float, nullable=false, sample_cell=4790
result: 4800
